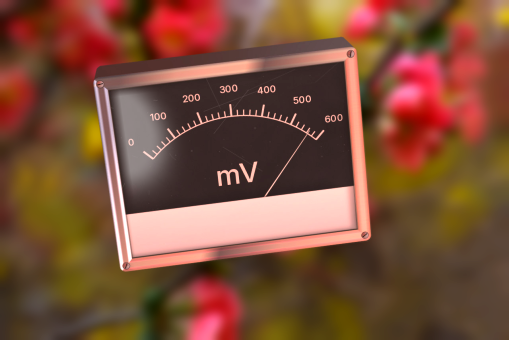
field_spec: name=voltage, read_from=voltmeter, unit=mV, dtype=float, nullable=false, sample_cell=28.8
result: 560
